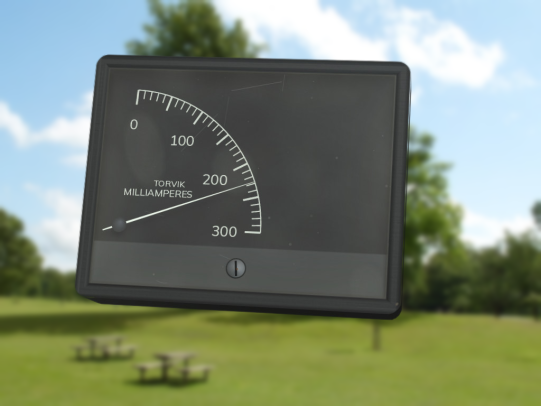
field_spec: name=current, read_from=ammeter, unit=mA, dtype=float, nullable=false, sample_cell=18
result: 230
